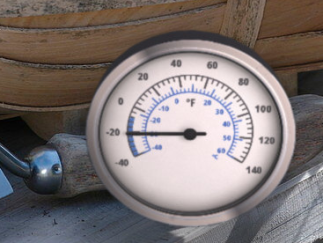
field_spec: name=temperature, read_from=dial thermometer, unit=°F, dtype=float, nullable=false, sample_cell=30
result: -20
